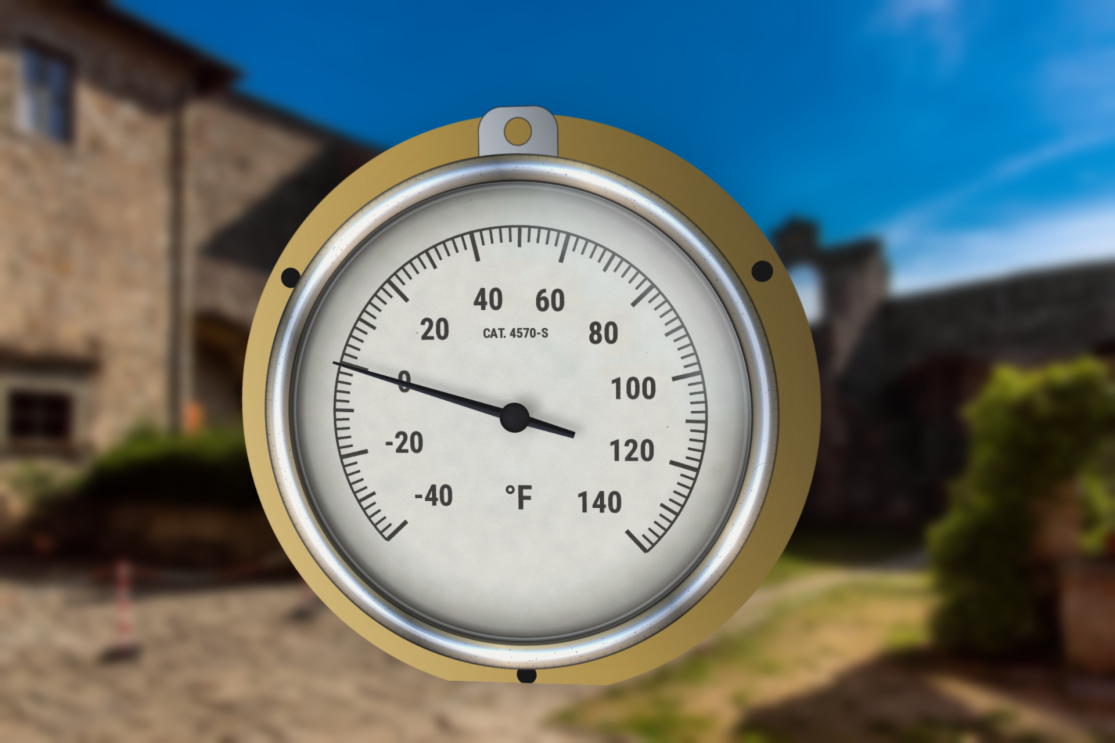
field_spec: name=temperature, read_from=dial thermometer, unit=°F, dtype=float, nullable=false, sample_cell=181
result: 0
